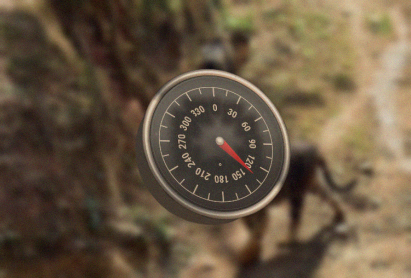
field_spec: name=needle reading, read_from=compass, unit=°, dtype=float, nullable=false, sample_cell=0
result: 135
